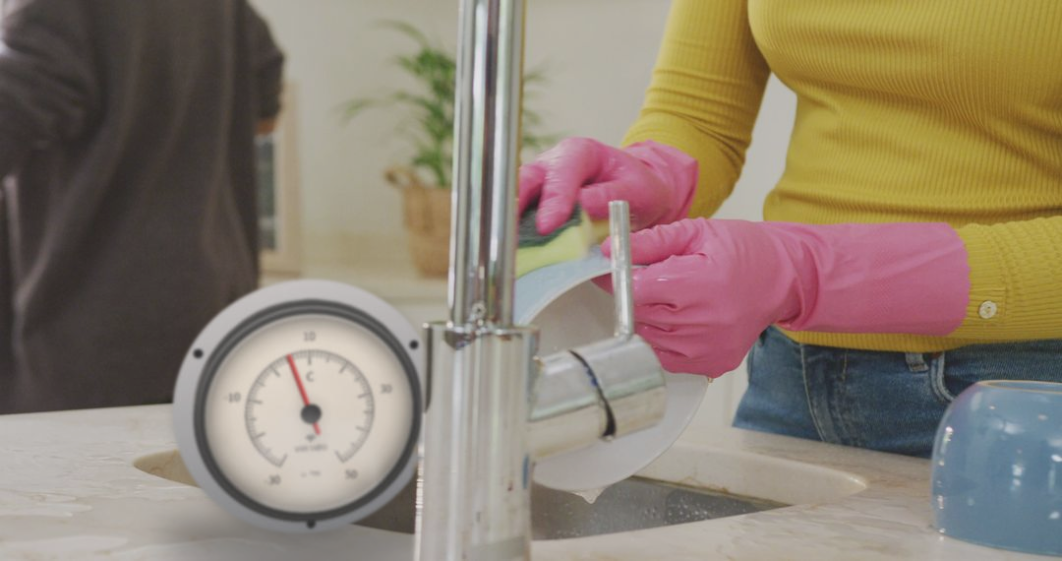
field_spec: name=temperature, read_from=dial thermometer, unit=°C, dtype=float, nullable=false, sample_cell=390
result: 5
